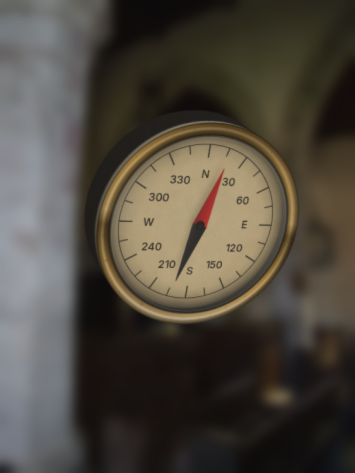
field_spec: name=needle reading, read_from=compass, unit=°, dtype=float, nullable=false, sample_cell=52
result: 15
